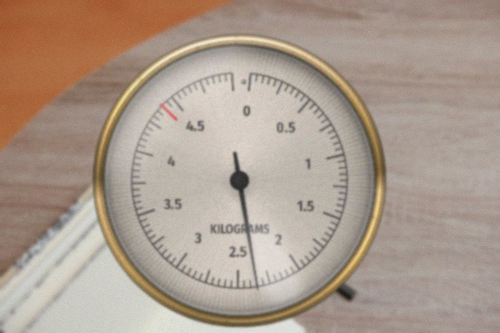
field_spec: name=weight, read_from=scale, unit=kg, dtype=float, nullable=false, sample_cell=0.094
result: 2.35
